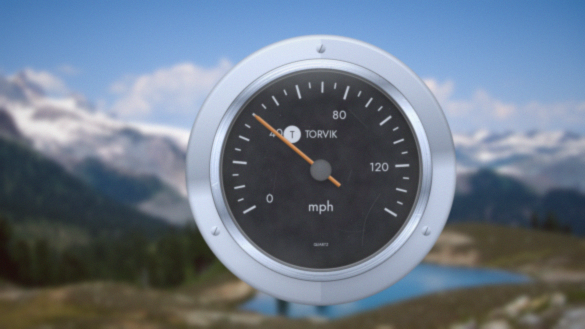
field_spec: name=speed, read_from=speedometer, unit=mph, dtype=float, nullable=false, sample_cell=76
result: 40
